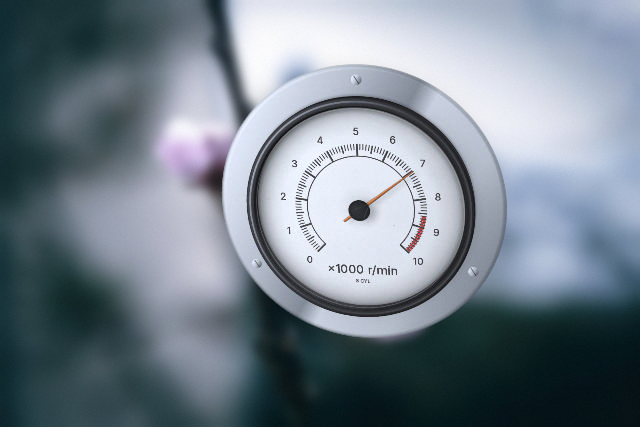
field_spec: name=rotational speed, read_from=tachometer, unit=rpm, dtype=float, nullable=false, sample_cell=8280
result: 7000
